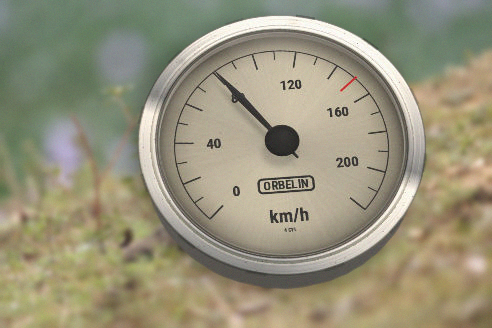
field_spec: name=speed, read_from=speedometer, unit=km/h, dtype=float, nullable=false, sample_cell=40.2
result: 80
